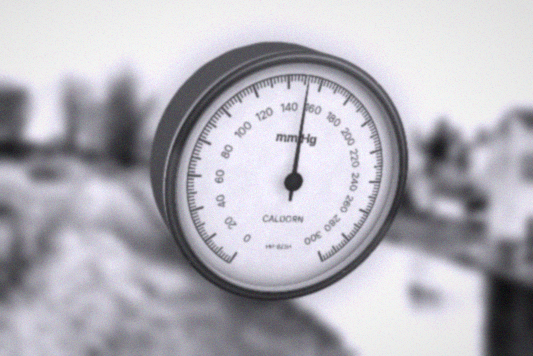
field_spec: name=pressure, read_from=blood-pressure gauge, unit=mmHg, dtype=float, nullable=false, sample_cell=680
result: 150
